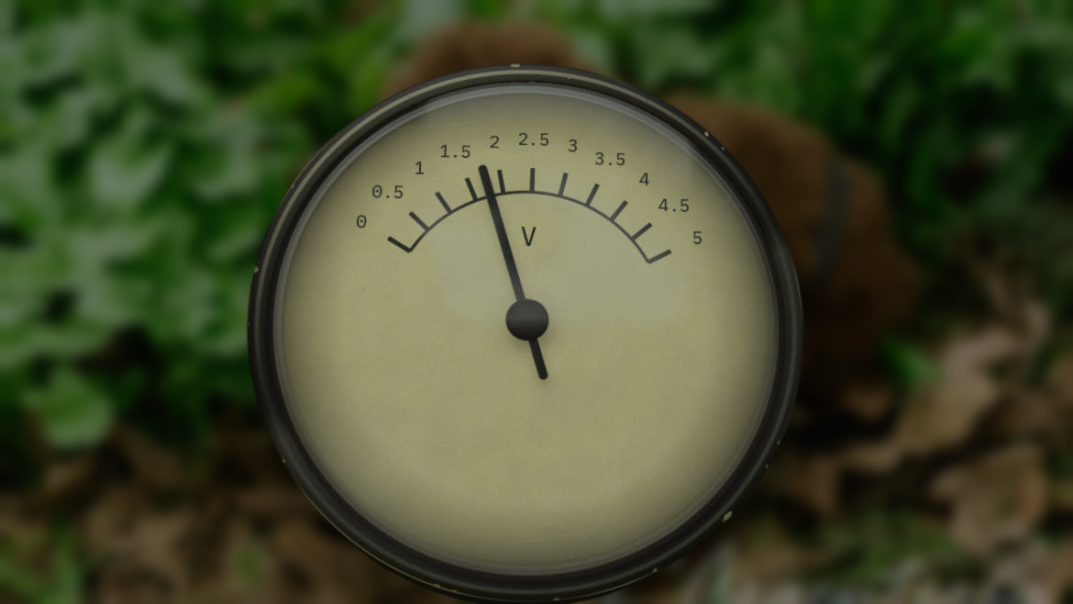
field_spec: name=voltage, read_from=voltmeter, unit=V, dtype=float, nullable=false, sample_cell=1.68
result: 1.75
